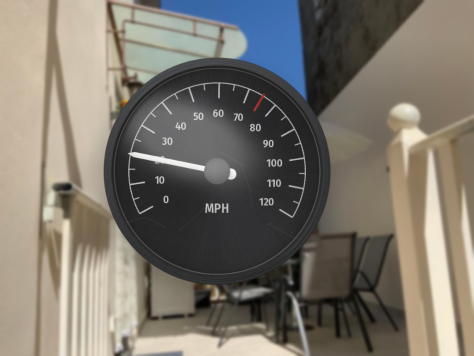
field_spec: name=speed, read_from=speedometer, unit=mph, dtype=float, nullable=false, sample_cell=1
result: 20
